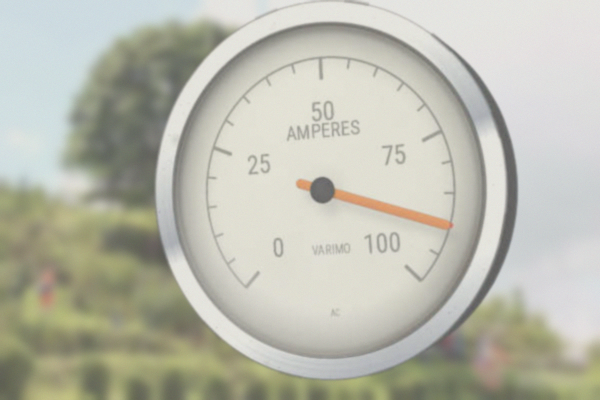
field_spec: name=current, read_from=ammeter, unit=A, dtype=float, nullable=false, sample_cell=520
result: 90
